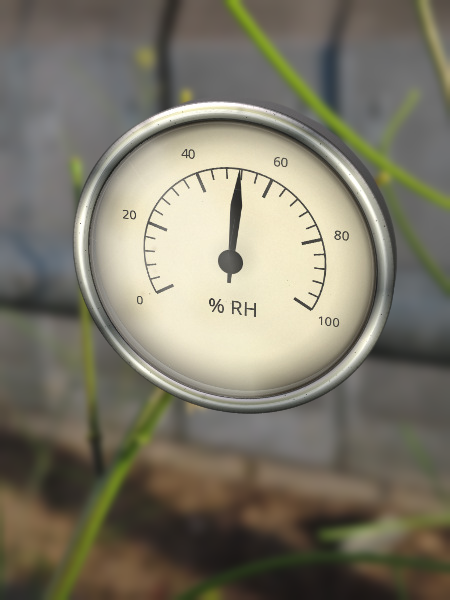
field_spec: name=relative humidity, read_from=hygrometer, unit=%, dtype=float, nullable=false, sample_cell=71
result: 52
